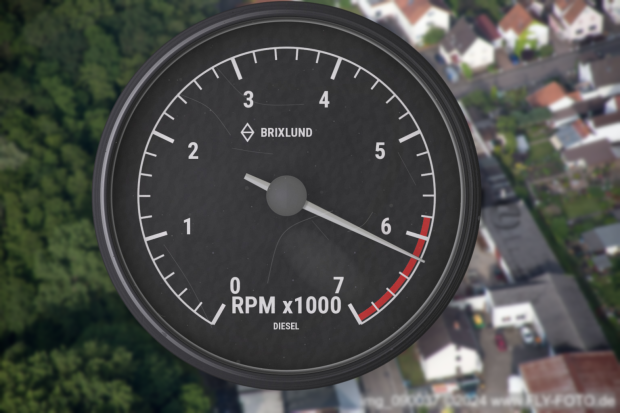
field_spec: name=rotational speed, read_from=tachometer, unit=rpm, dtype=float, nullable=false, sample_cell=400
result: 6200
